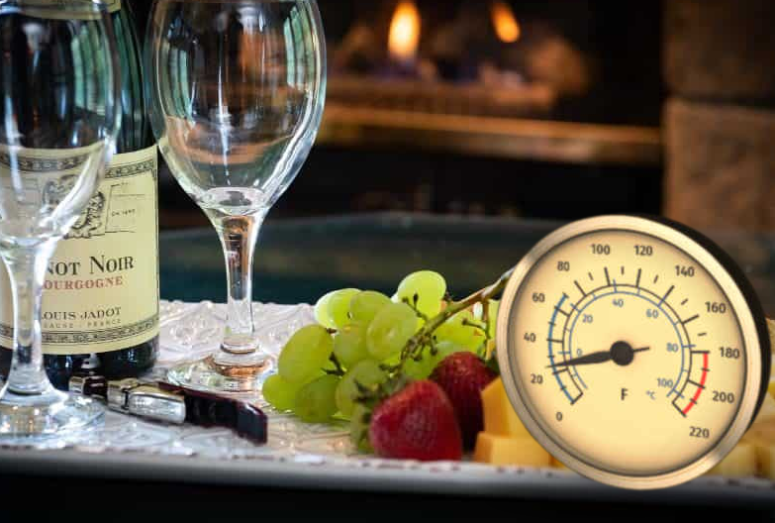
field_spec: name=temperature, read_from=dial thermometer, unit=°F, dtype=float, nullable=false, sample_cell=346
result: 25
